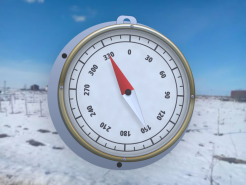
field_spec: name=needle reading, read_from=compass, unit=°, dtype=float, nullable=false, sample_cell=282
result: 330
